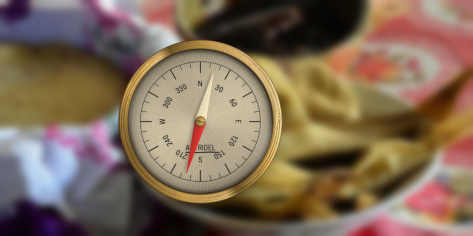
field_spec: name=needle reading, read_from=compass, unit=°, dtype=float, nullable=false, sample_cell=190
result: 195
